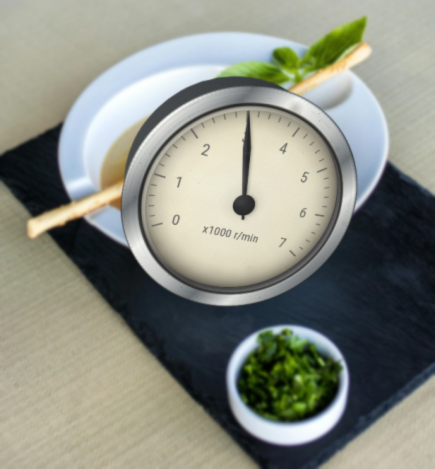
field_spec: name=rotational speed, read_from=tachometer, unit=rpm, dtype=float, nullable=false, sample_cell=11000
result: 3000
